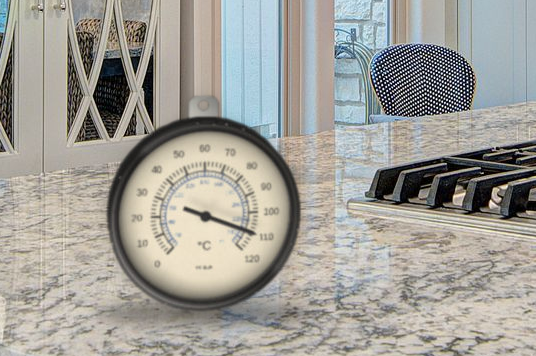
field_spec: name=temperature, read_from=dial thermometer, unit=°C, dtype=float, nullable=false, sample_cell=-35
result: 110
